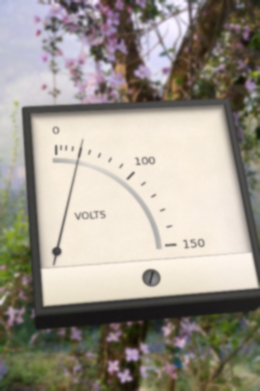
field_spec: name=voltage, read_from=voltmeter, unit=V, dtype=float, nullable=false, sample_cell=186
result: 50
